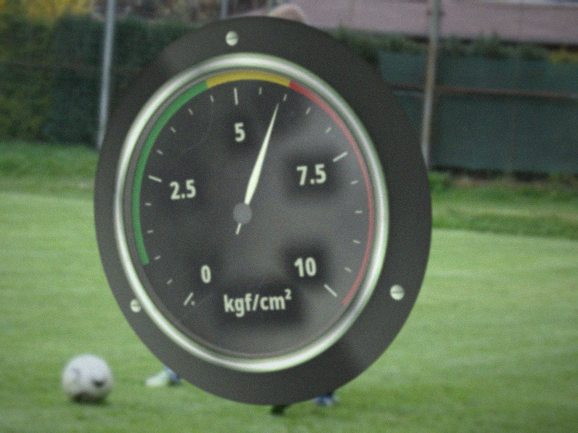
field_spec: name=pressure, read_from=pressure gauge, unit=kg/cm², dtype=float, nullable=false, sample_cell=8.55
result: 6
